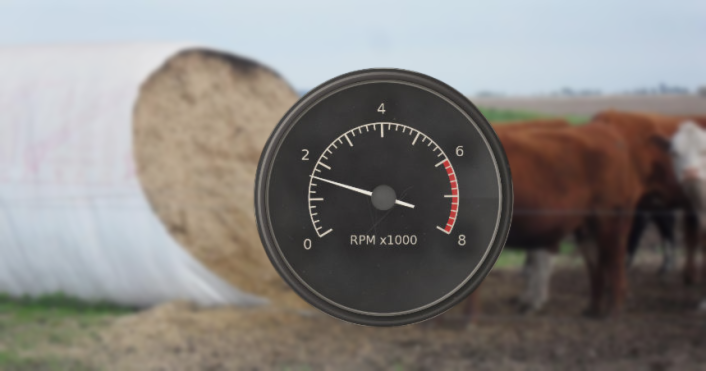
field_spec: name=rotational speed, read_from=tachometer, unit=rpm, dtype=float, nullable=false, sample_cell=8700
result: 1600
